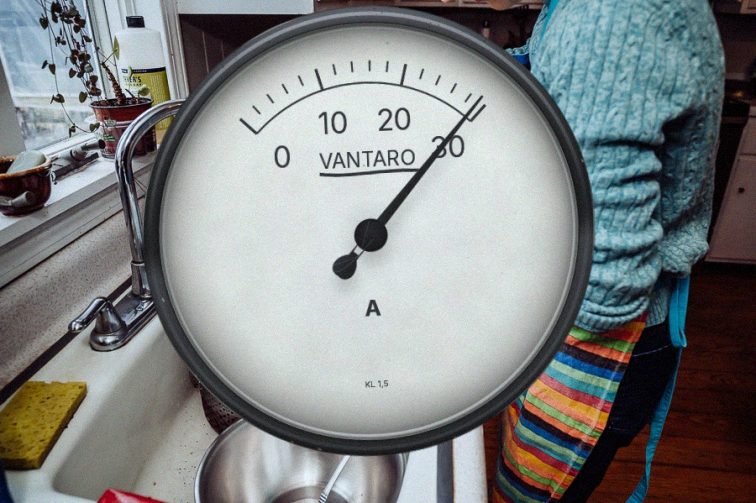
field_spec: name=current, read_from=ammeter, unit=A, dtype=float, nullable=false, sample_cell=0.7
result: 29
